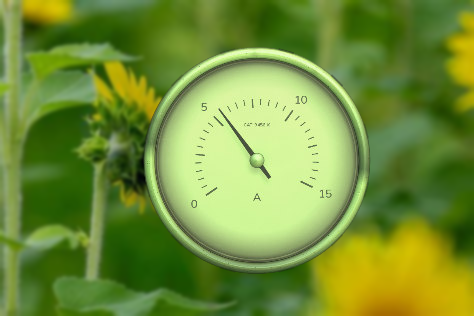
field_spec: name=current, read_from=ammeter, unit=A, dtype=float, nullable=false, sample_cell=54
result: 5.5
